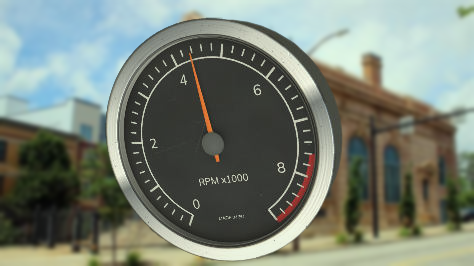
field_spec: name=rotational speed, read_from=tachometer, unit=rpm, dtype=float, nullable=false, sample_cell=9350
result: 4400
